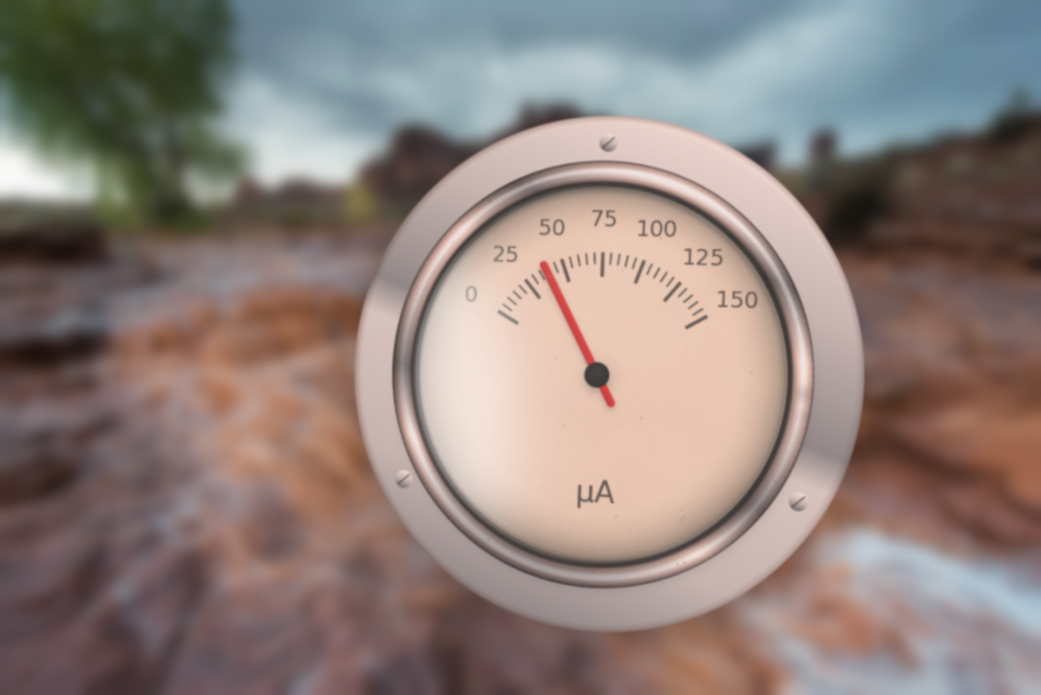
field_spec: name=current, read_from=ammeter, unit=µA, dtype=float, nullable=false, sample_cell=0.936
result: 40
